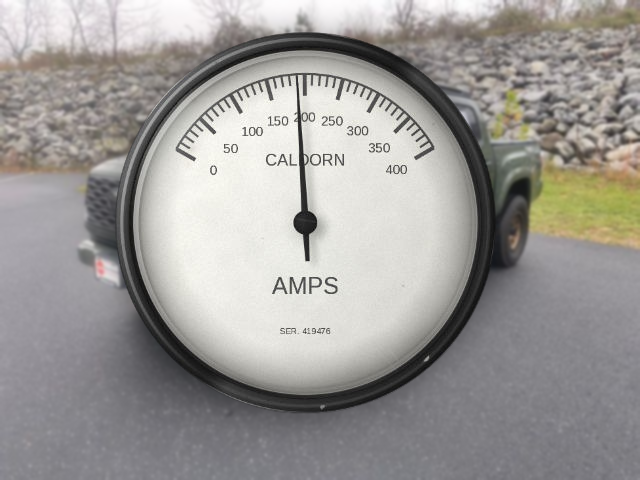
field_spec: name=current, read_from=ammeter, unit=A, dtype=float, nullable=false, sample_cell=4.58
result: 190
